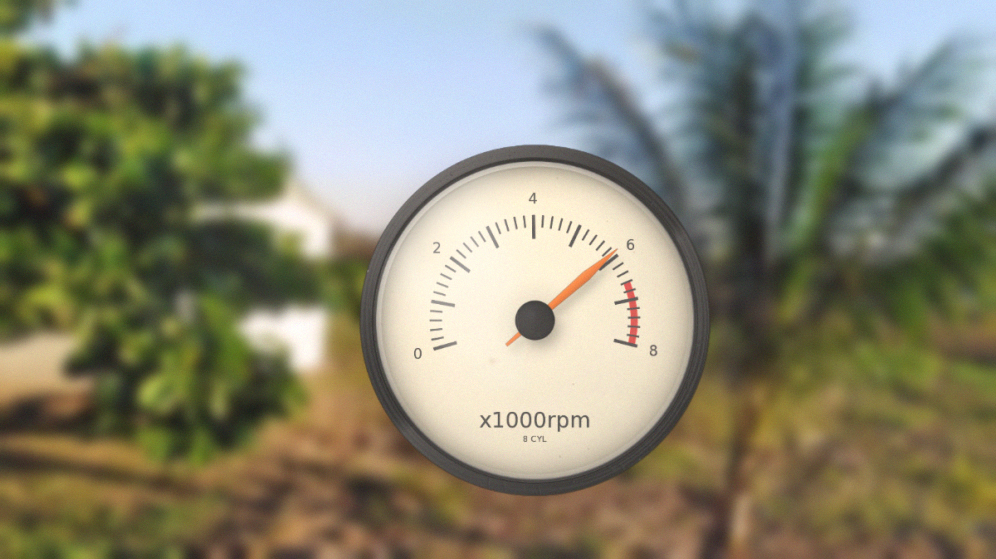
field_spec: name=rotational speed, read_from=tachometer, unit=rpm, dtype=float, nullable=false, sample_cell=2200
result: 5900
